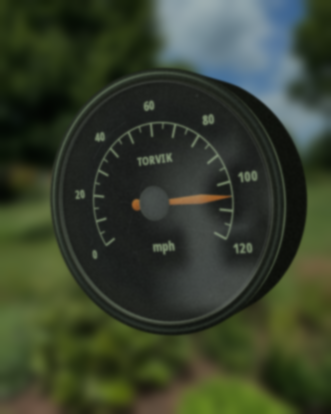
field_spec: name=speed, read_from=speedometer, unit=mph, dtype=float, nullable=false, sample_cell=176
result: 105
